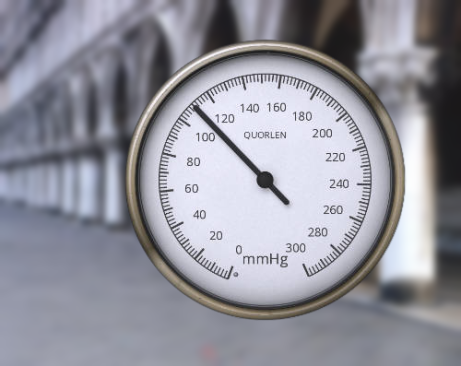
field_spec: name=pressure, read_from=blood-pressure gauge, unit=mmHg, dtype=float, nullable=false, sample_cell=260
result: 110
